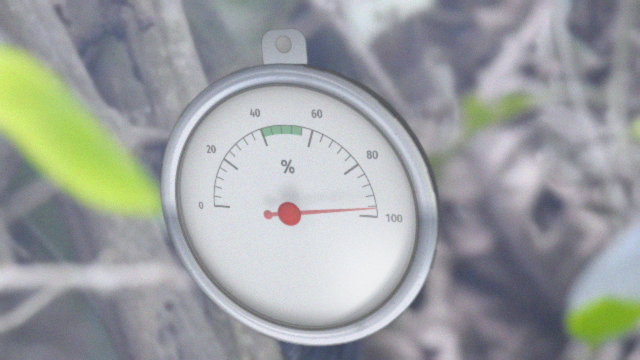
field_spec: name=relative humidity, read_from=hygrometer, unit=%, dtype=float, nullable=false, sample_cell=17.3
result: 96
